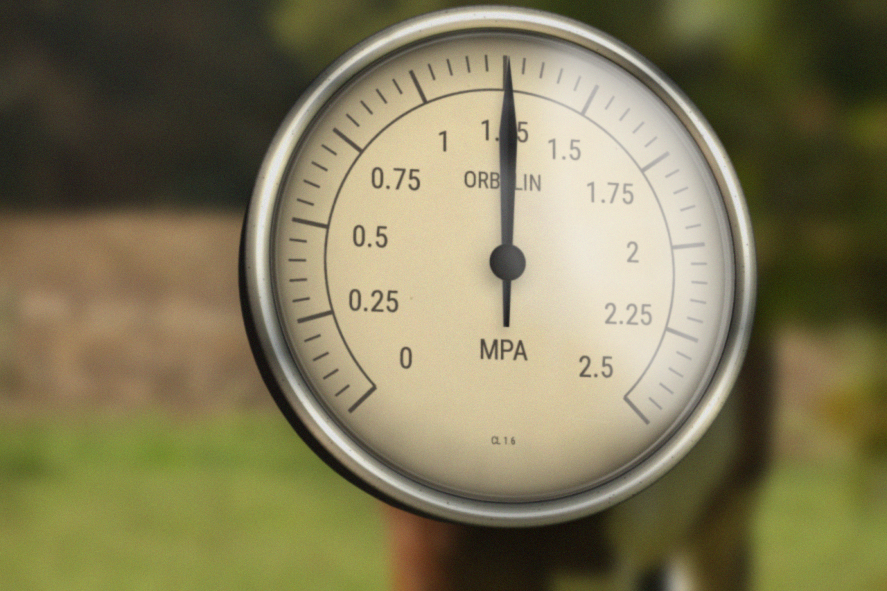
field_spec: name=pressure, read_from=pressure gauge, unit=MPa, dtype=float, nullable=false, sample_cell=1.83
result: 1.25
